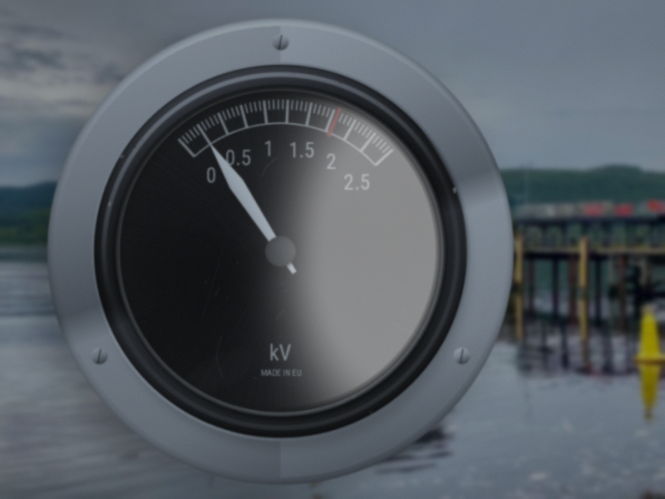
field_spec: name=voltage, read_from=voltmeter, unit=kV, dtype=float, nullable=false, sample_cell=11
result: 0.25
